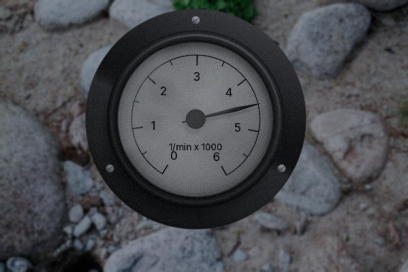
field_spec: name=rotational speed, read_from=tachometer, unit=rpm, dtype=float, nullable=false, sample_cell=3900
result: 4500
